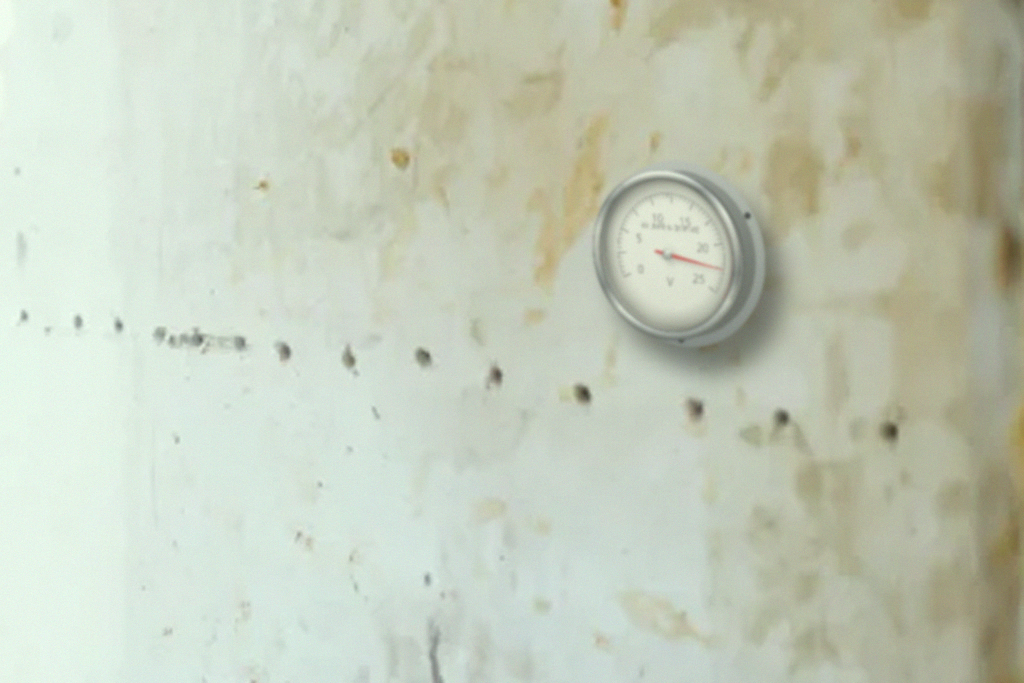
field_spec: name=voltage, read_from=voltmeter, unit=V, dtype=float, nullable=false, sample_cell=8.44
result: 22.5
